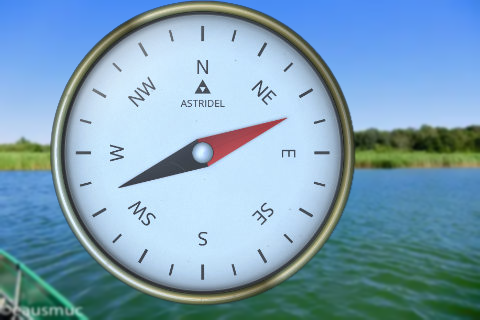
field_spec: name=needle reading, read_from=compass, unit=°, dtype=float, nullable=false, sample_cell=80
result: 67.5
